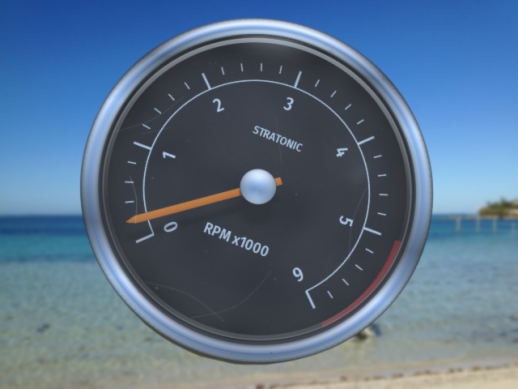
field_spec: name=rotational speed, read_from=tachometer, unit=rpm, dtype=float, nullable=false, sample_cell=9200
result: 200
